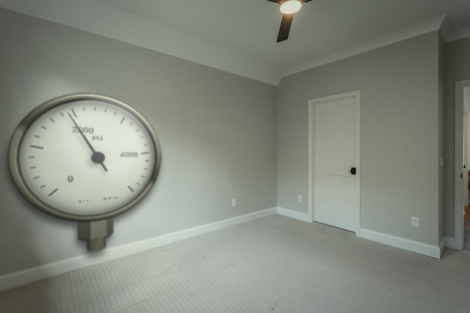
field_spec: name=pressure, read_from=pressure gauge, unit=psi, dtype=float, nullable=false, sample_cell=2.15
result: 1900
